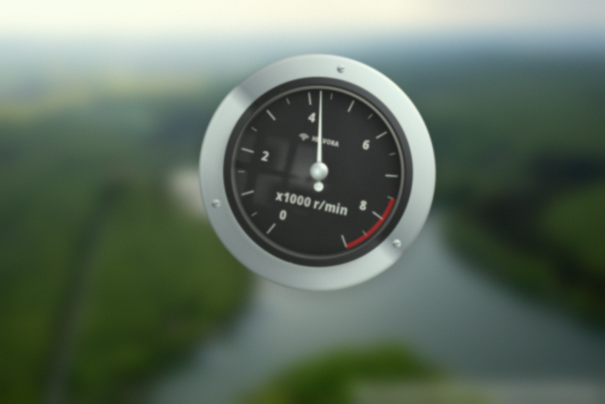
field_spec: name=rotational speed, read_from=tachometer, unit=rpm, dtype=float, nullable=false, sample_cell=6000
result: 4250
